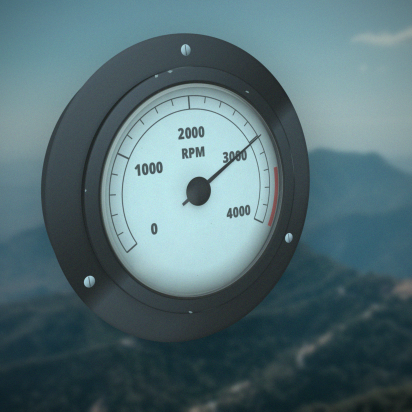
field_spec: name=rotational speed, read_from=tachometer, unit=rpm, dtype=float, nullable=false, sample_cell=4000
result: 3000
